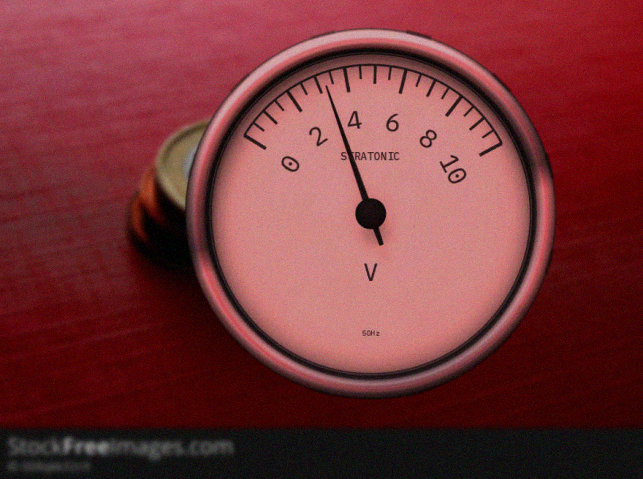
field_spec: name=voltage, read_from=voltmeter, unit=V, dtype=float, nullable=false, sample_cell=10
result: 3.25
